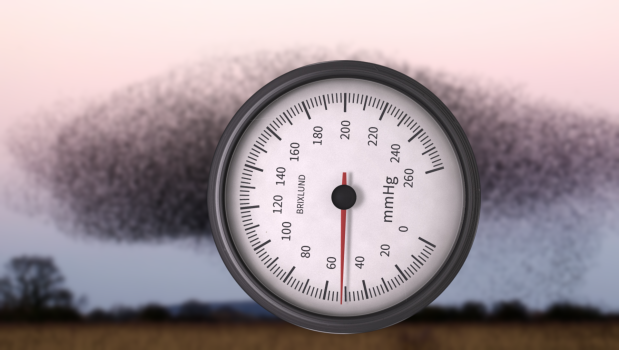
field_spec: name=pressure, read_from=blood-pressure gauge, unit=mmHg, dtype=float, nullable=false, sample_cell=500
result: 52
